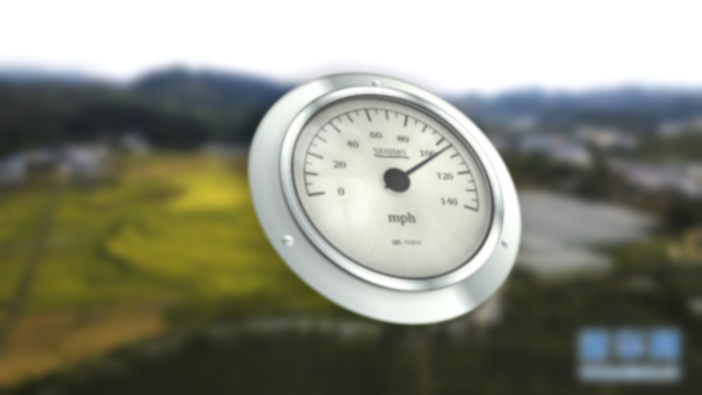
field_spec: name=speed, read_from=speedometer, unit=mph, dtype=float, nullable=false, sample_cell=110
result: 105
